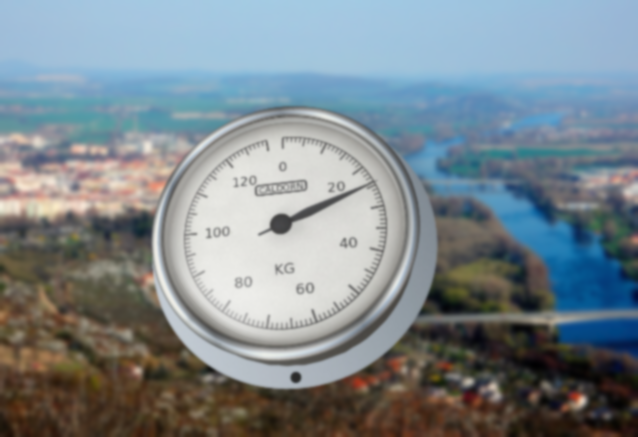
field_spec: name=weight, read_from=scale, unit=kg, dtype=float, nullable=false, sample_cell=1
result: 25
